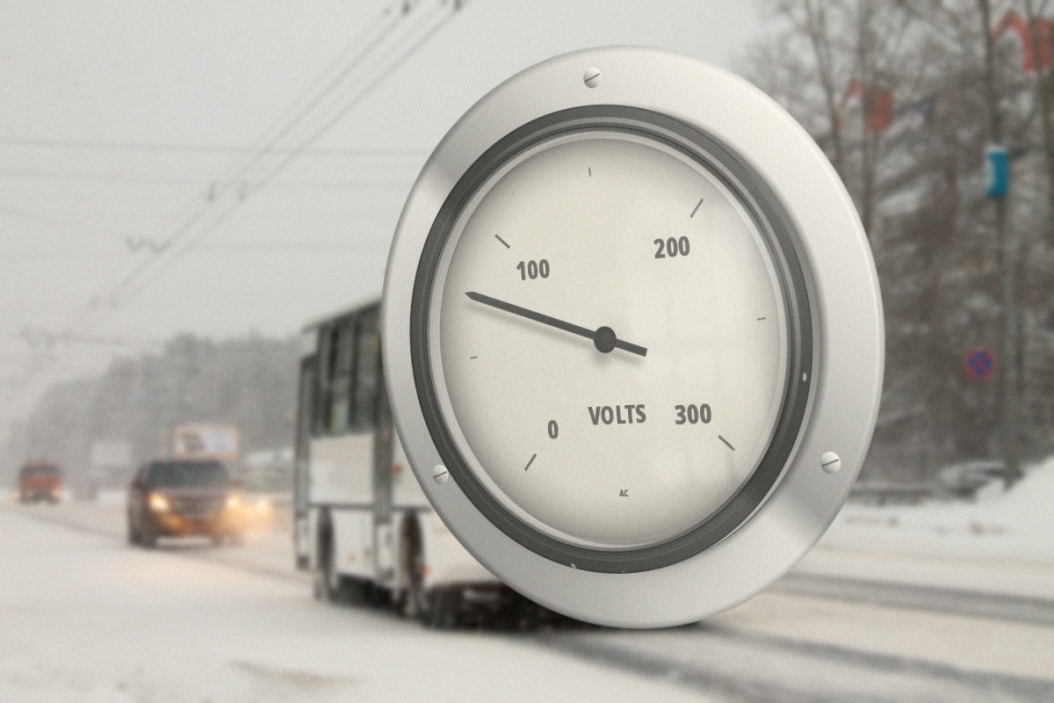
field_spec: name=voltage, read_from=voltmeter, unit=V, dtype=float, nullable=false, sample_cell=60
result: 75
